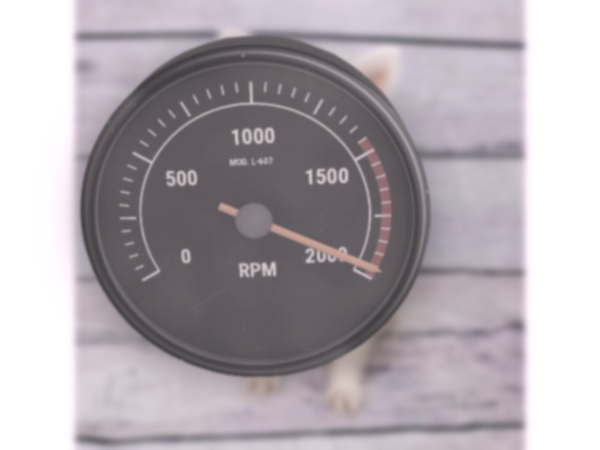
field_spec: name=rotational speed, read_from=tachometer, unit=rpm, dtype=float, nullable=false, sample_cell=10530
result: 1950
